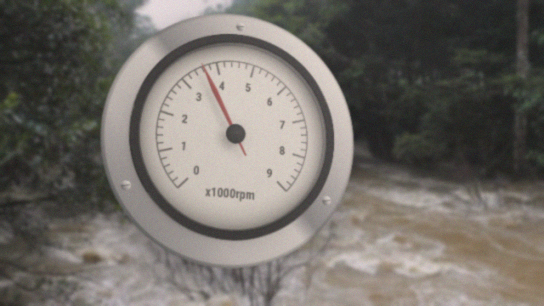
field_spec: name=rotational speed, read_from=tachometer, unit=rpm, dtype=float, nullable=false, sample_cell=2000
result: 3600
